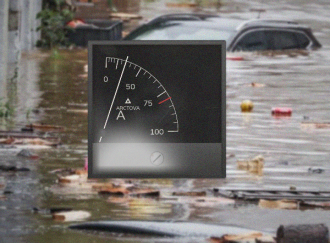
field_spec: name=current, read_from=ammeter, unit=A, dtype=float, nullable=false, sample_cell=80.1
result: 35
